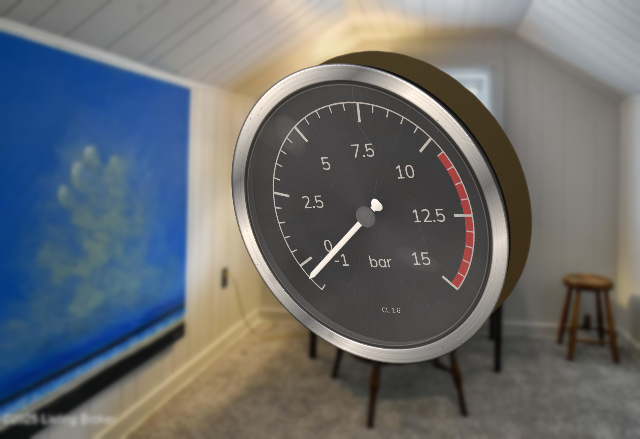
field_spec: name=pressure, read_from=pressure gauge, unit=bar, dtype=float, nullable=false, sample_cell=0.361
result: -0.5
